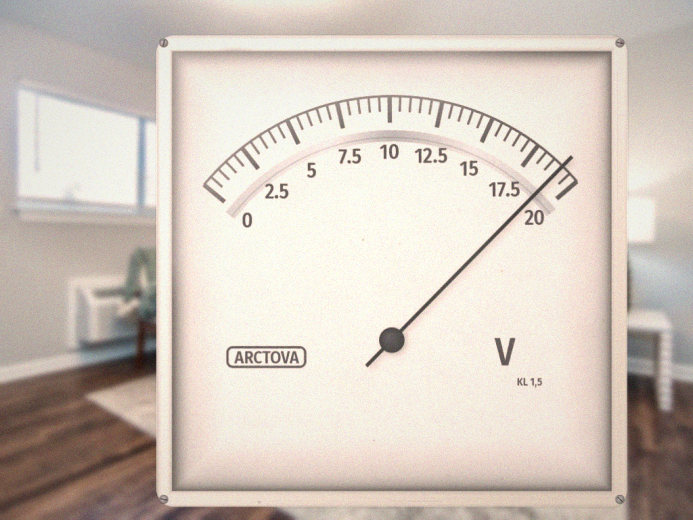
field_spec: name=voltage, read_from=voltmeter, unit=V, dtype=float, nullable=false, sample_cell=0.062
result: 19
